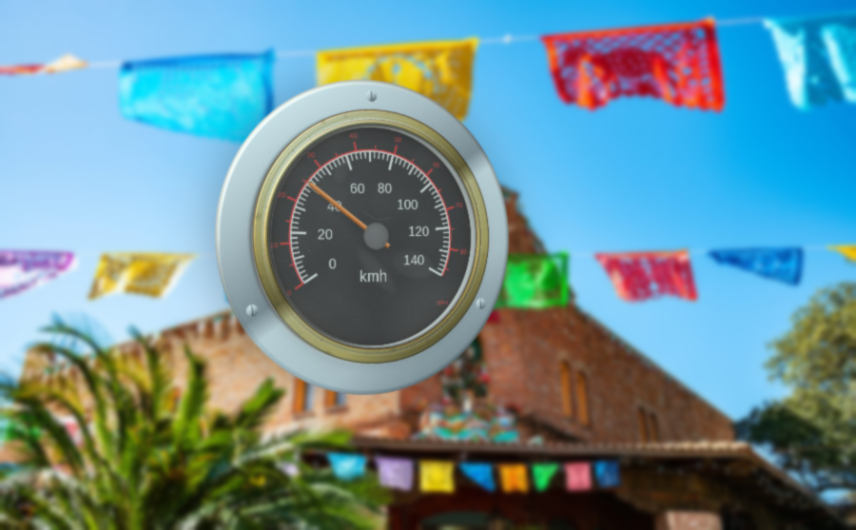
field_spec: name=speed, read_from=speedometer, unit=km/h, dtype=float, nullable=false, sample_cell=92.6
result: 40
